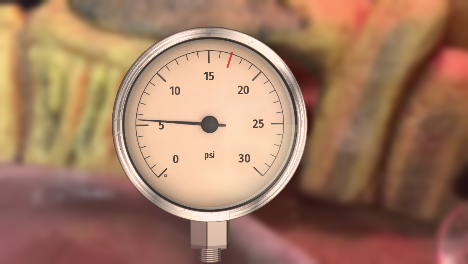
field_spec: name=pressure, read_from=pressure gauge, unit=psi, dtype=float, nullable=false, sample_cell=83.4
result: 5.5
